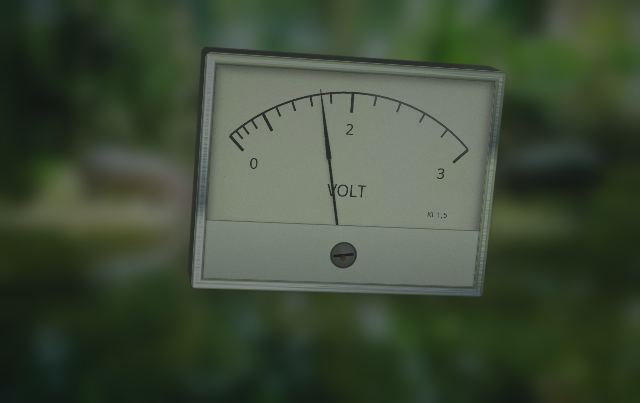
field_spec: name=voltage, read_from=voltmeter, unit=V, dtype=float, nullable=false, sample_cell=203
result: 1.7
